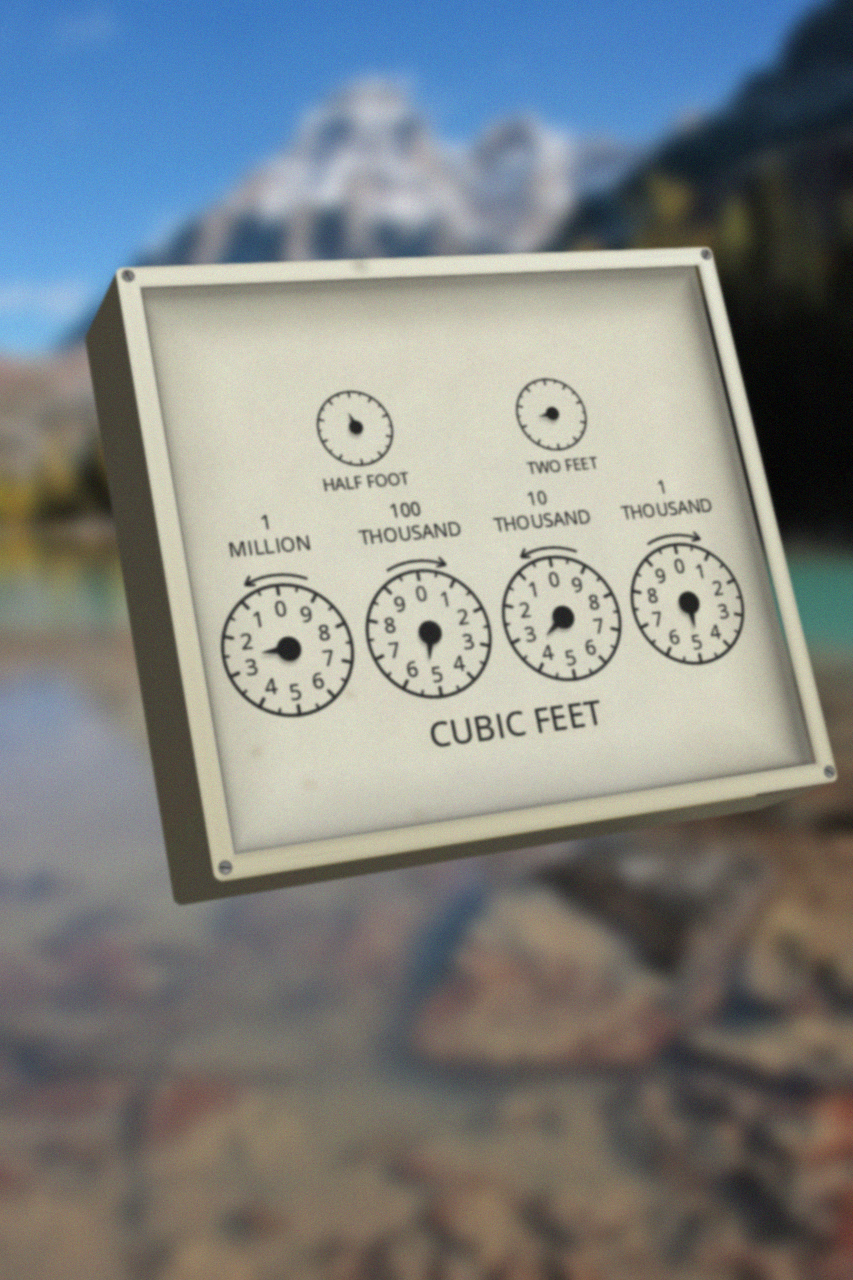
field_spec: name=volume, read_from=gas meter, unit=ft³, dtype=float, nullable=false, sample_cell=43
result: 253500
